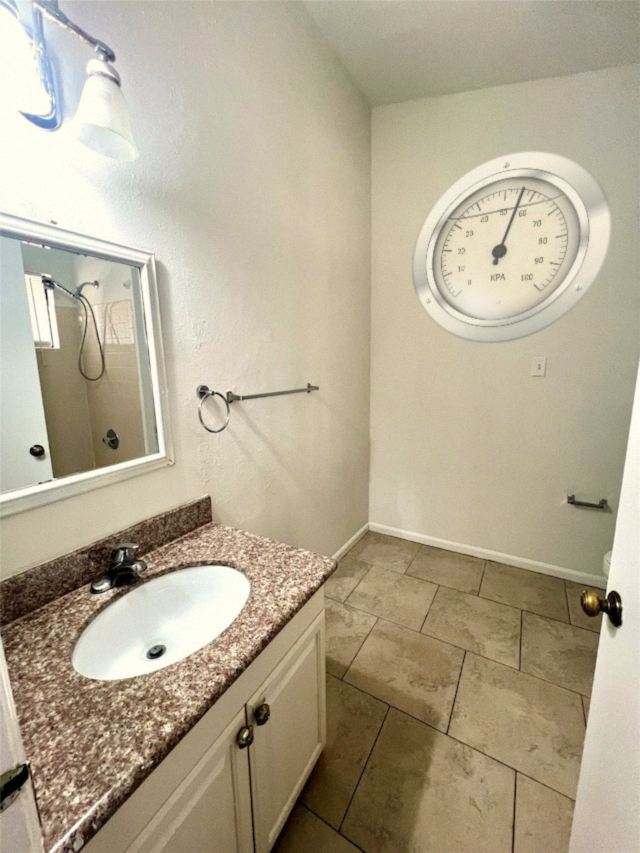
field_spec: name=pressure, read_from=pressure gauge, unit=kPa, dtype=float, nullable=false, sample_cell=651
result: 56
